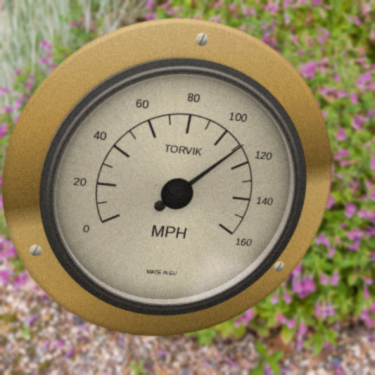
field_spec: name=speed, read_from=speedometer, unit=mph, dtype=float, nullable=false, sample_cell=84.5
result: 110
